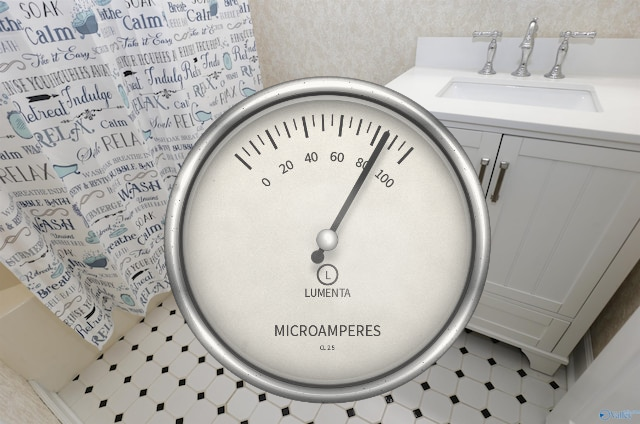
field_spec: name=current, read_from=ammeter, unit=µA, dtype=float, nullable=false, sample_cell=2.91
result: 85
